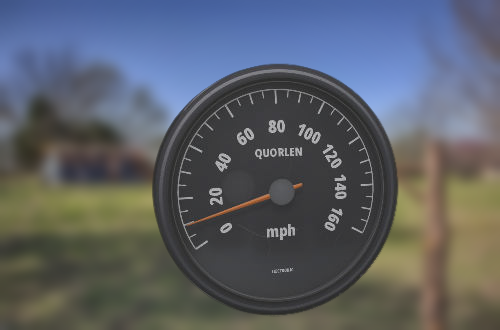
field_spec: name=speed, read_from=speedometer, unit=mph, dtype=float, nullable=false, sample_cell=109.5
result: 10
